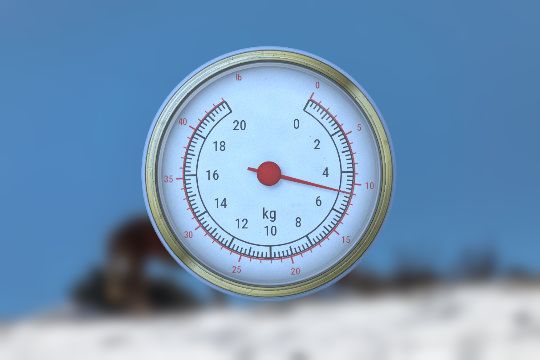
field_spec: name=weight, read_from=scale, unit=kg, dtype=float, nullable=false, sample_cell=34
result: 5
